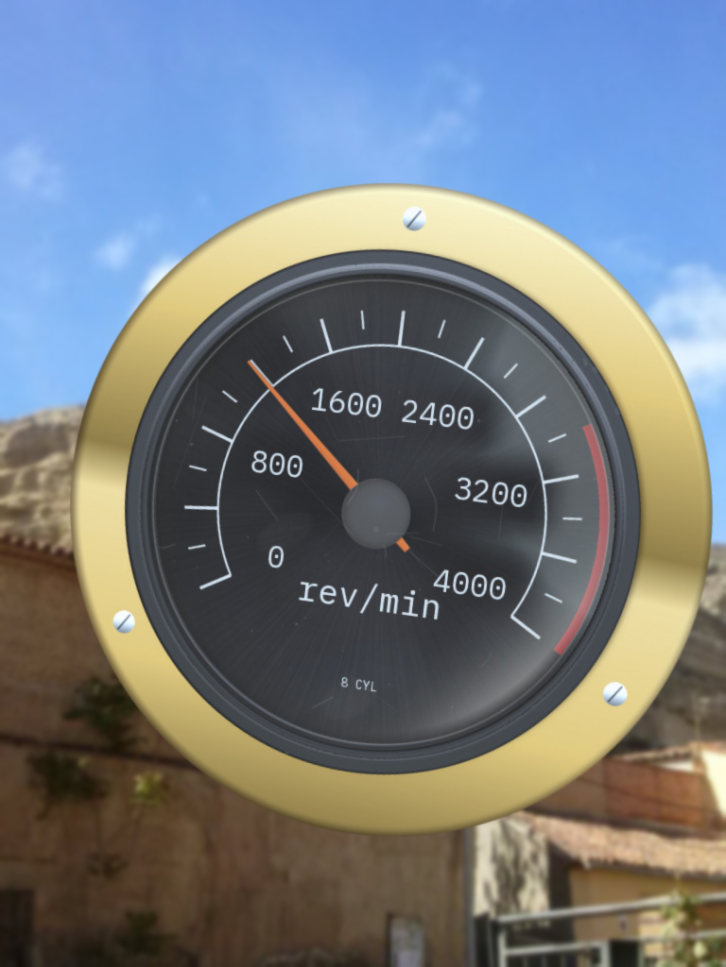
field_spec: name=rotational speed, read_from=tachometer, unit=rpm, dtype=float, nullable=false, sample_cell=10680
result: 1200
